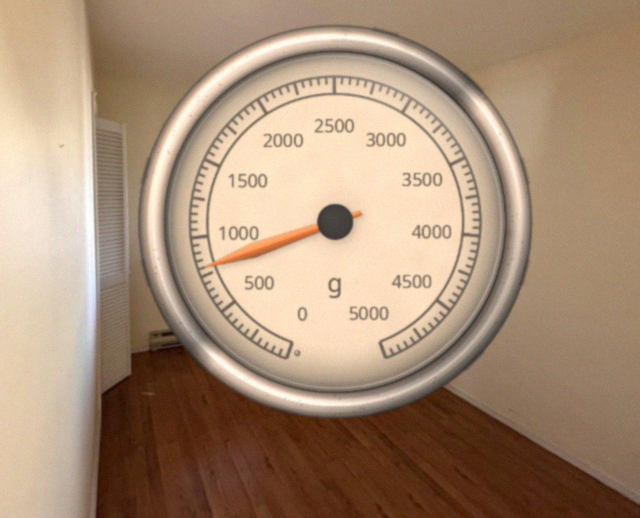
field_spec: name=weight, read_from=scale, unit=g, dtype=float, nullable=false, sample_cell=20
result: 800
